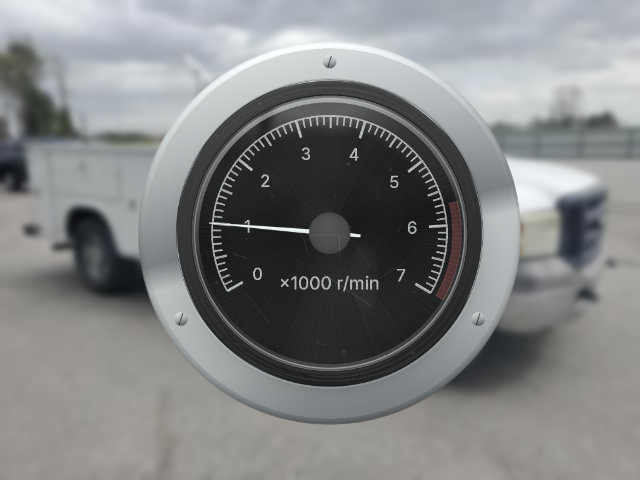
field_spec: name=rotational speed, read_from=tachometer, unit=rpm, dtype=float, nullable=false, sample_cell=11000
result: 1000
